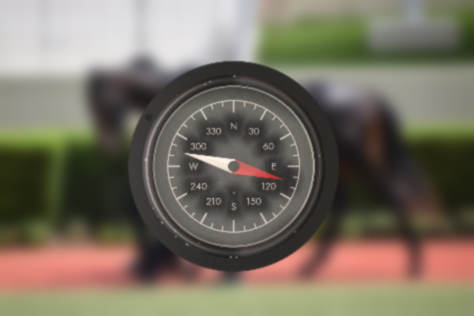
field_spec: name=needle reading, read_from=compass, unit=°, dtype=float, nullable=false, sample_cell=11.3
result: 105
